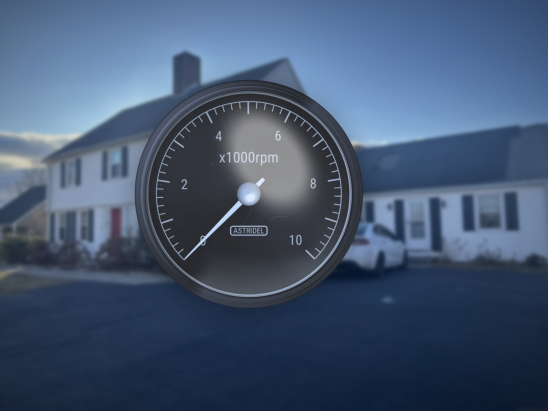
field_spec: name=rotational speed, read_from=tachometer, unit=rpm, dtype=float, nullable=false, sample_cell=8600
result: 0
